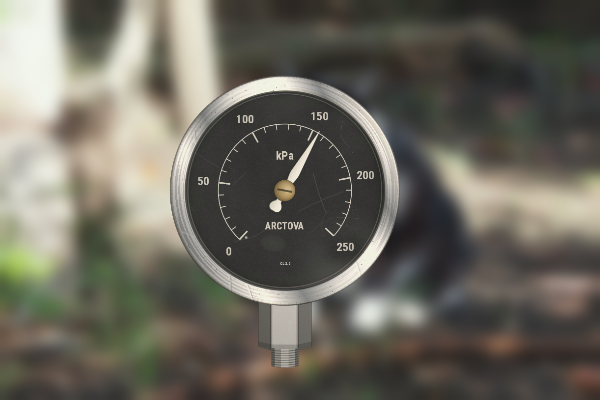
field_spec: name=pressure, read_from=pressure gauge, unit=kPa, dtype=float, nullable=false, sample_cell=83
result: 155
